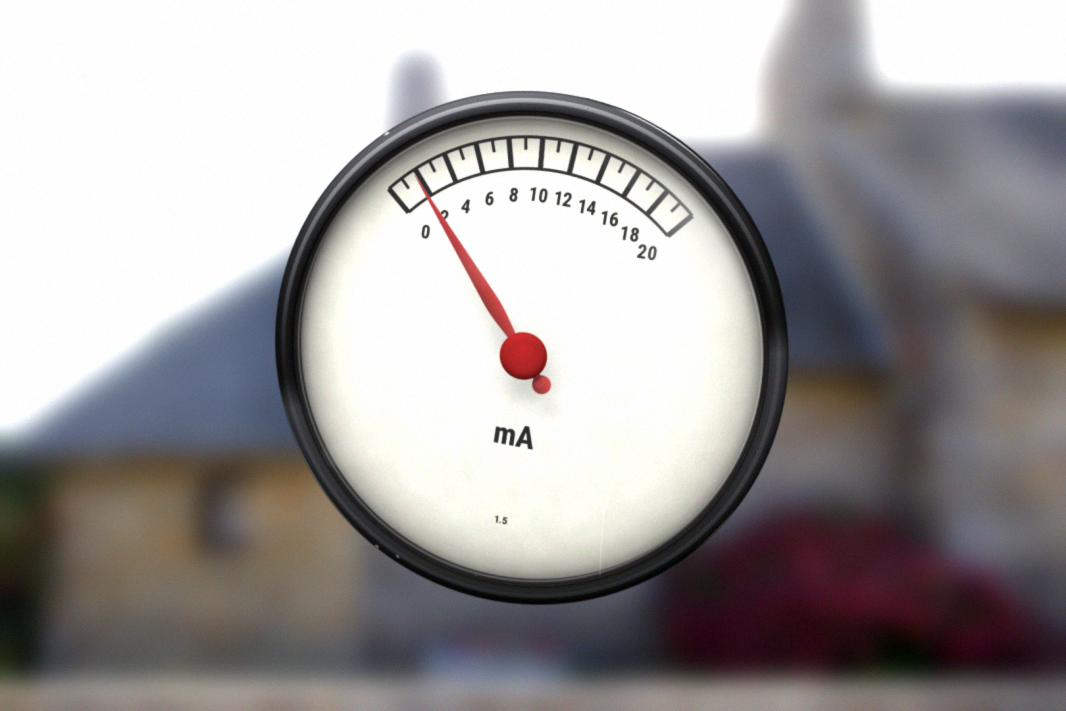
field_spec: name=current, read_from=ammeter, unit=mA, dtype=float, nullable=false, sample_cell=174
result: 2
